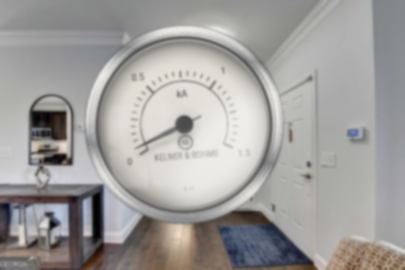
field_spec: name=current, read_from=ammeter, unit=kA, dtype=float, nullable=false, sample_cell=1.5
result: 0.05
